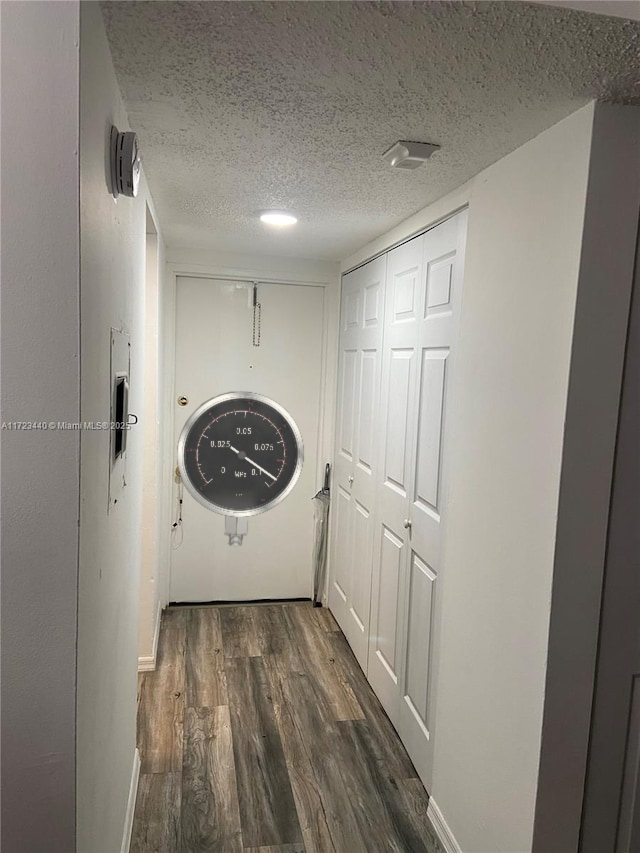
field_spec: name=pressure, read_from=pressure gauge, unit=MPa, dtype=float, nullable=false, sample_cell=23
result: 0.095
